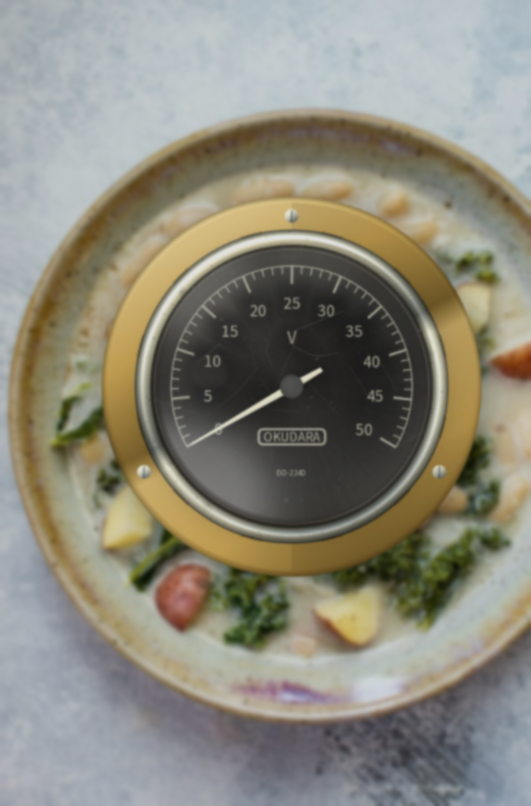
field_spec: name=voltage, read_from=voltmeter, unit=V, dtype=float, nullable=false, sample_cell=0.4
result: 0
